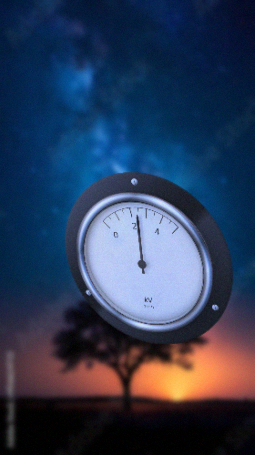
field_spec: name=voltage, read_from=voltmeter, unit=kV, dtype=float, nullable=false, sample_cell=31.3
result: 2.5
